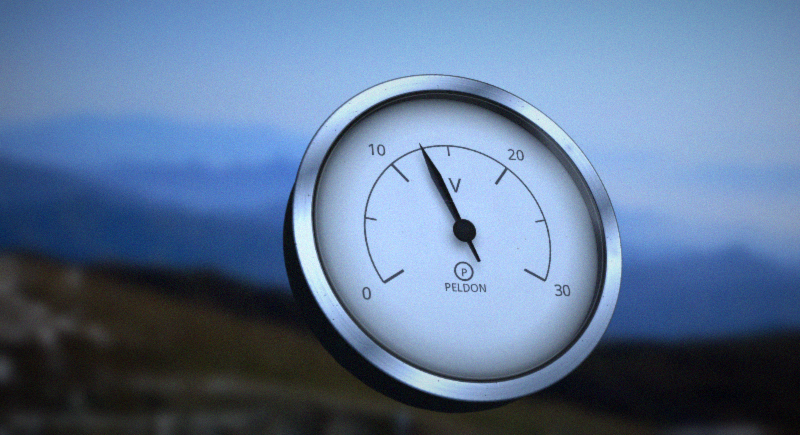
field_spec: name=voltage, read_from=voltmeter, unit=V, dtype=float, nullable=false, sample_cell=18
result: 12.5
